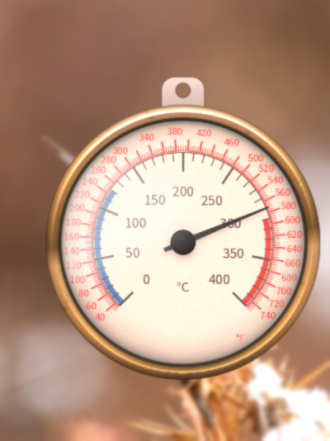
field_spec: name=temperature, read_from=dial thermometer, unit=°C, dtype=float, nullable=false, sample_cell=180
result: 300
